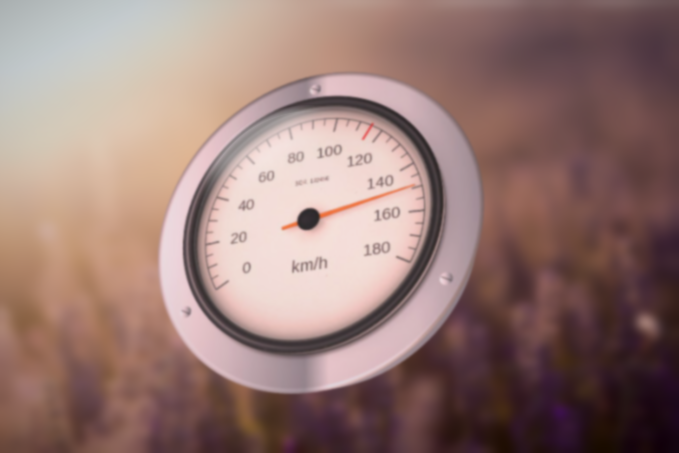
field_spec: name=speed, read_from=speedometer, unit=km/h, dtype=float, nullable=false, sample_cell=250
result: 150
